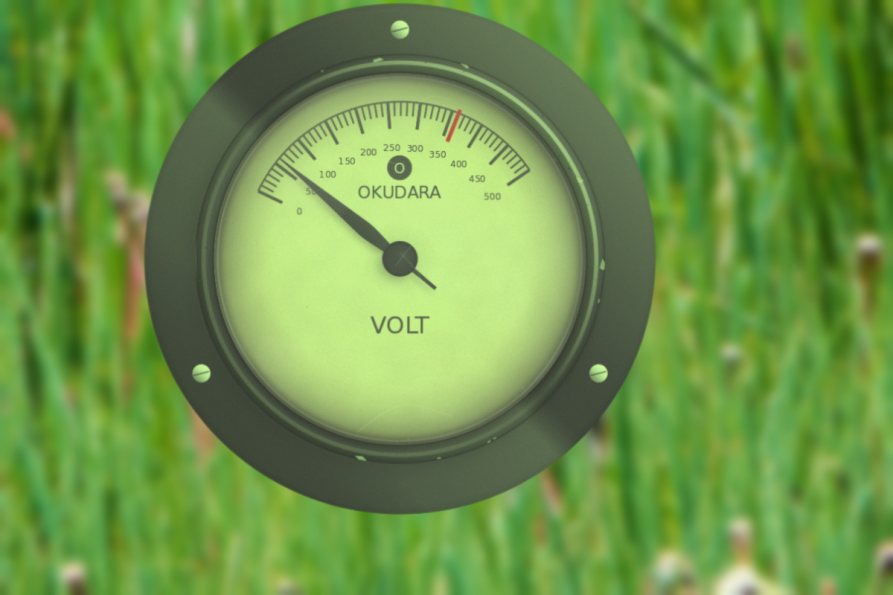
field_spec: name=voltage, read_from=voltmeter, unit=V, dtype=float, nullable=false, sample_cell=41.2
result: 60
